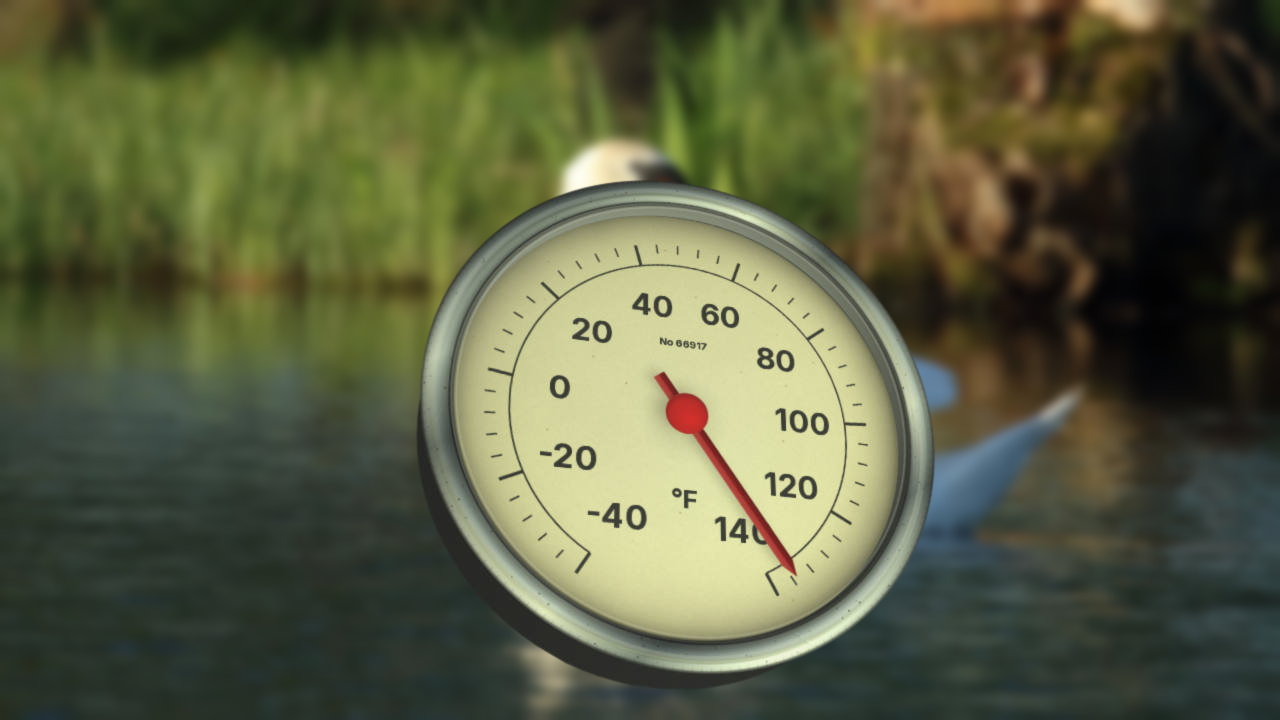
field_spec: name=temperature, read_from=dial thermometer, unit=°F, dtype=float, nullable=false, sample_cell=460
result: 136
